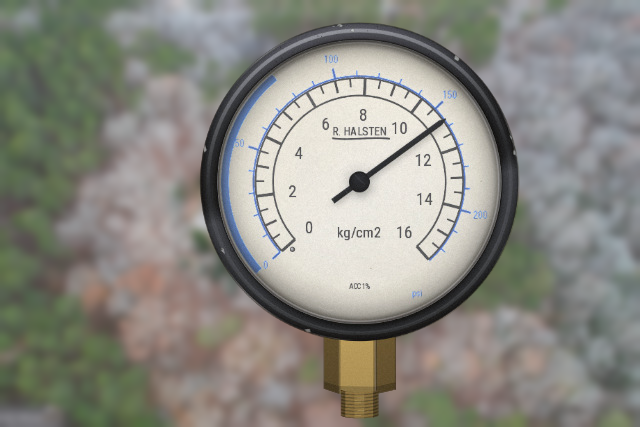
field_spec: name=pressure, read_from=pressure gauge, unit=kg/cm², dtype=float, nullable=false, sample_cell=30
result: 11
